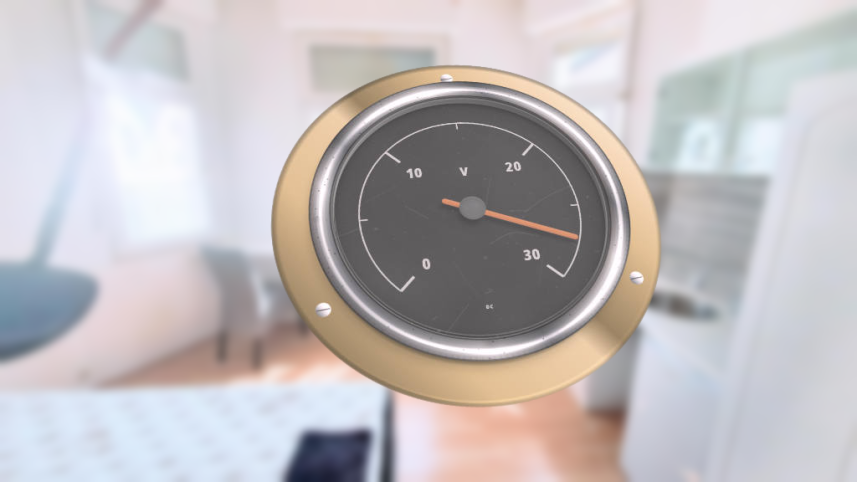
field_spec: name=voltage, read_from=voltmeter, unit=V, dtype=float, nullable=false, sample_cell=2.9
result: 27.5
